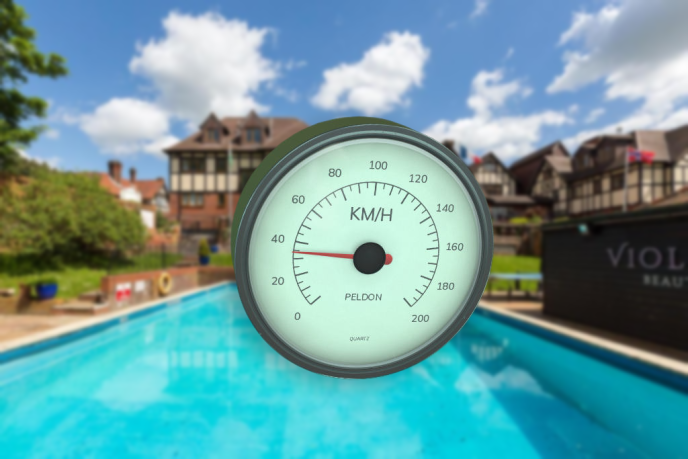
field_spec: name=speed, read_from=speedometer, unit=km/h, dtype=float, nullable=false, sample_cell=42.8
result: 35
